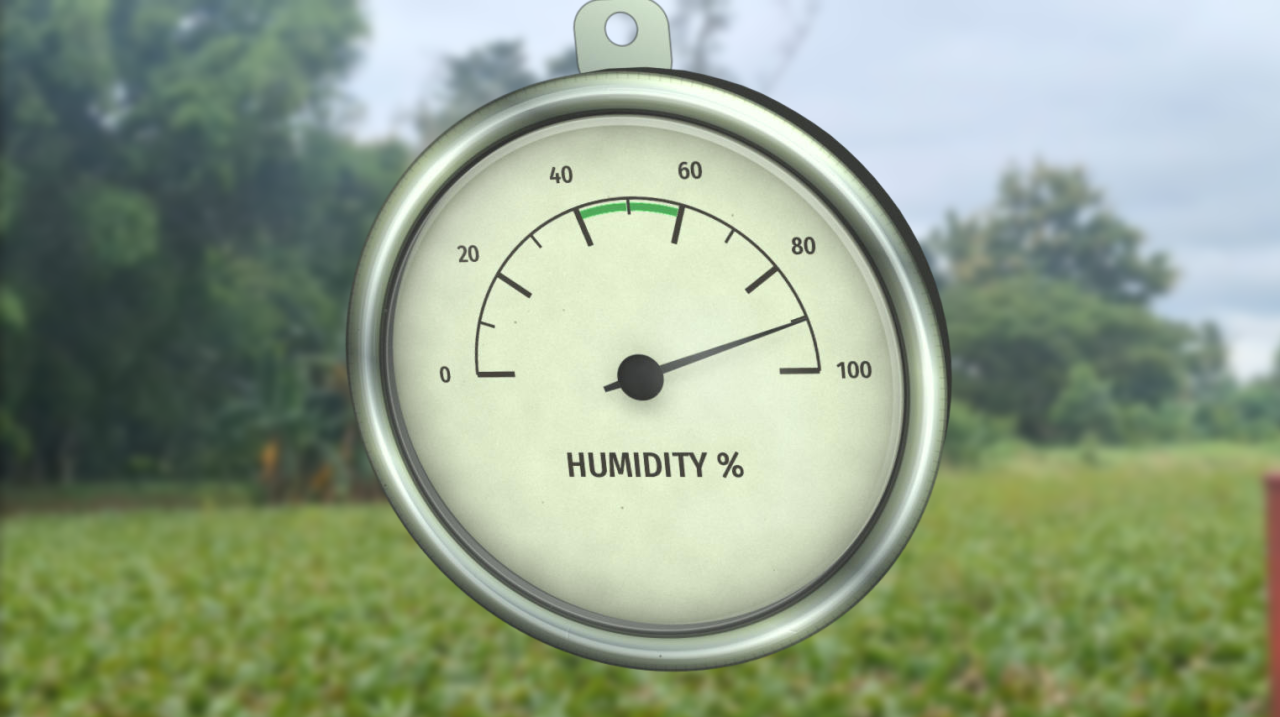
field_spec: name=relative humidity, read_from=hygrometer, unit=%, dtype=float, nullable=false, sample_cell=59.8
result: 90
